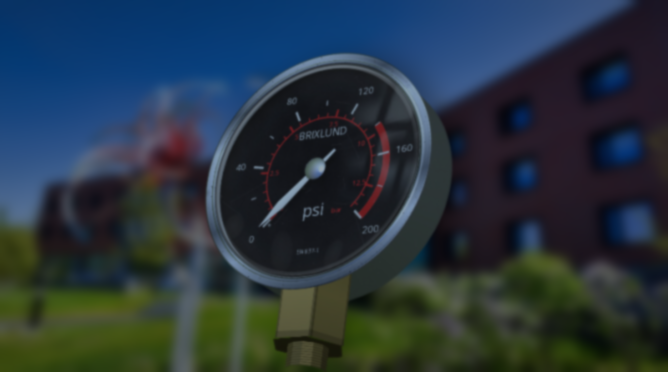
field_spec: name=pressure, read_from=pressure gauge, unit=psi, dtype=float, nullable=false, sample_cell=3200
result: 0
